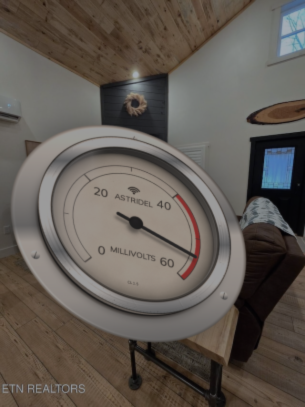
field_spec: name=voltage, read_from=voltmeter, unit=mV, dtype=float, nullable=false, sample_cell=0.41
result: 55
